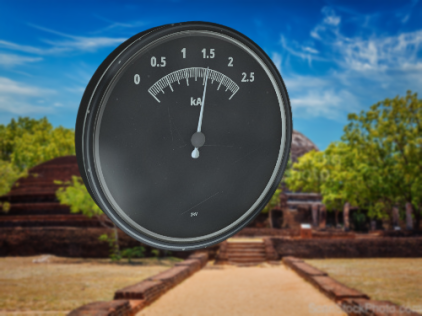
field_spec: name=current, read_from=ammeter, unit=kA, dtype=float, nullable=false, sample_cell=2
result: 1.5
